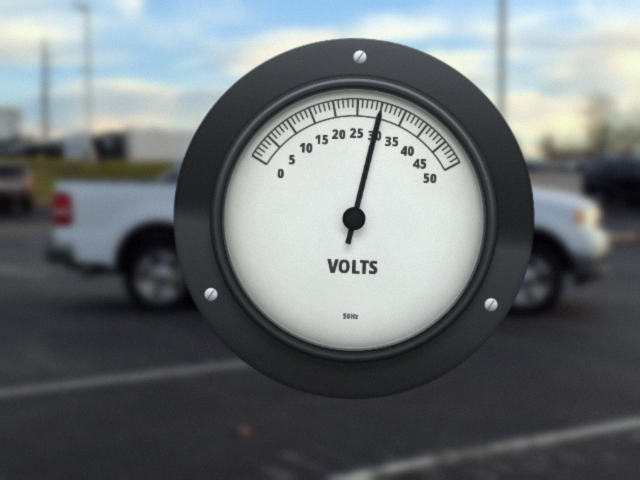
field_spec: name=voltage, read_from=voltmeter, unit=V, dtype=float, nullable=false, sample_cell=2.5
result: 30
